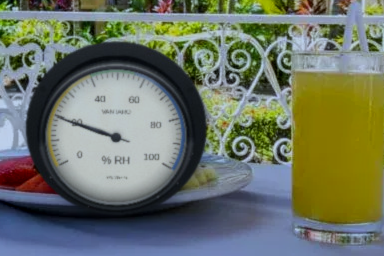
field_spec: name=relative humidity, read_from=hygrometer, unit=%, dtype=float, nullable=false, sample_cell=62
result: 20
